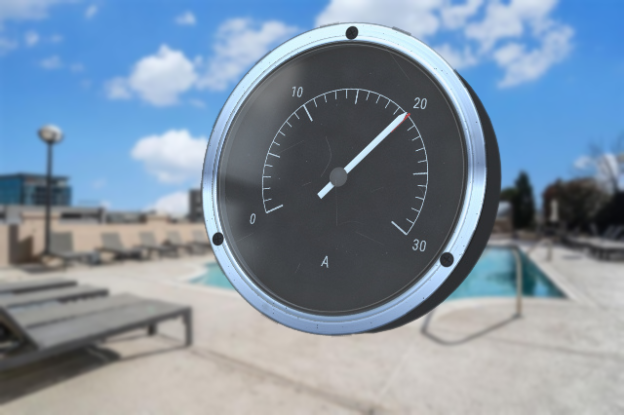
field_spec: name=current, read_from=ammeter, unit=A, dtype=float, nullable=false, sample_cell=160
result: 20
